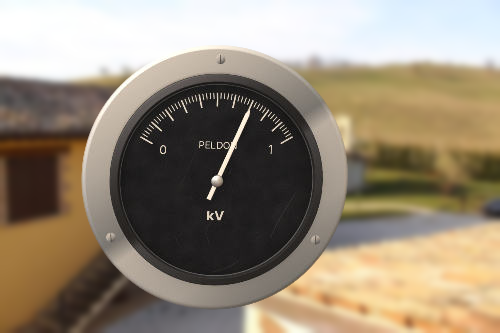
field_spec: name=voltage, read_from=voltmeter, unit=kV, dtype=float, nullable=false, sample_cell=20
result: 0.7
